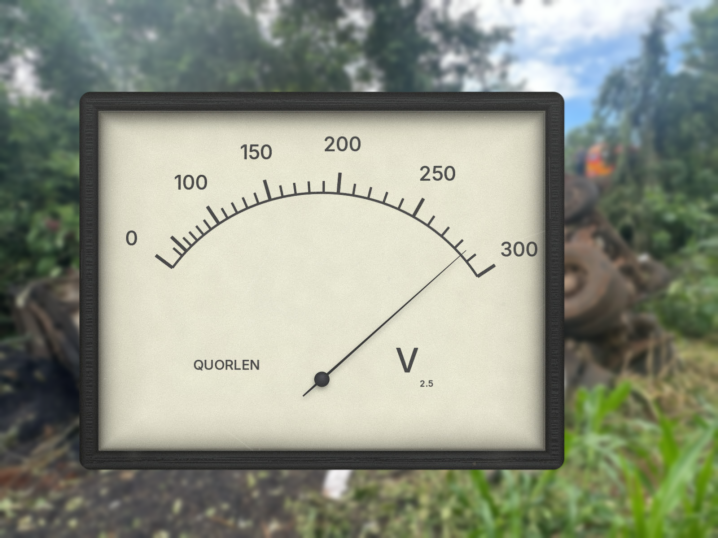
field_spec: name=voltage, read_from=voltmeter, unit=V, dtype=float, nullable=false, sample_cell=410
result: 285
